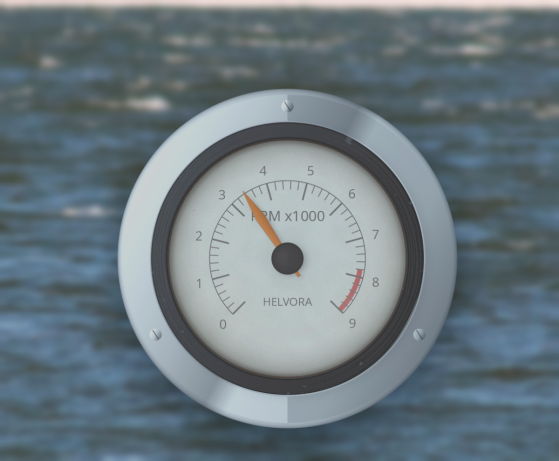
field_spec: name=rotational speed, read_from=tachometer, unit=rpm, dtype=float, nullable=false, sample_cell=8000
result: 3400
